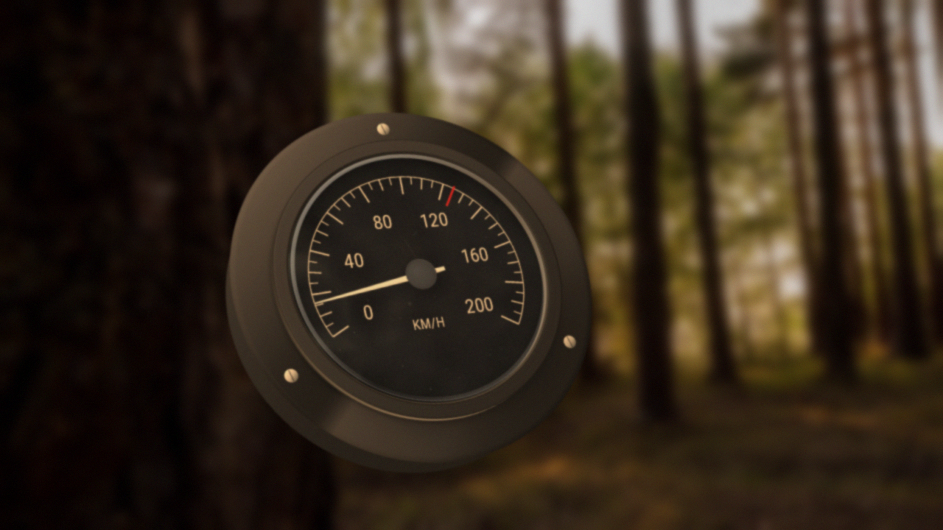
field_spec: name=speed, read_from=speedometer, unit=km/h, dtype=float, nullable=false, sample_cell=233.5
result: 15
